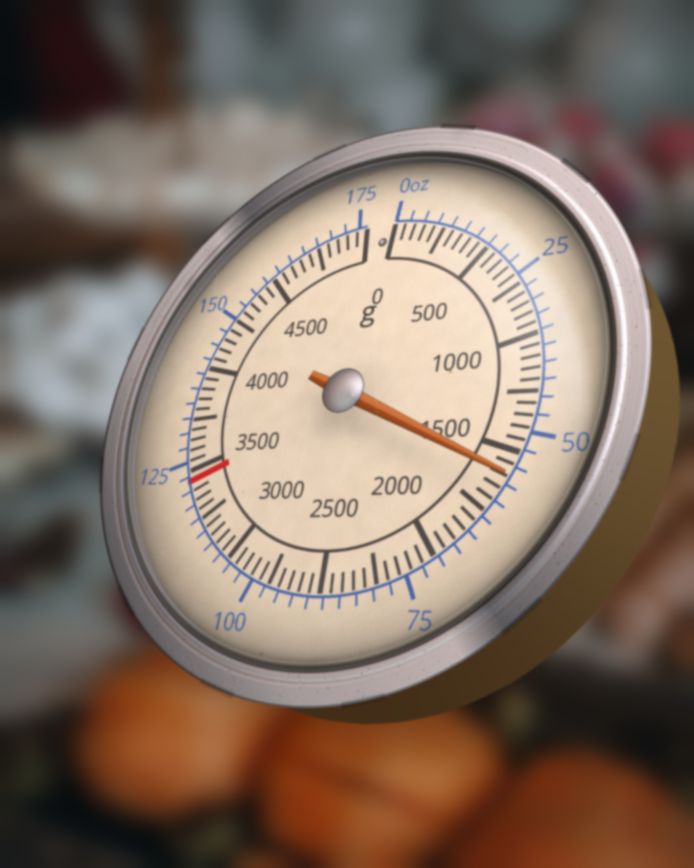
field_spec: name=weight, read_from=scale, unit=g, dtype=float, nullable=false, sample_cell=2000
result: 1600
